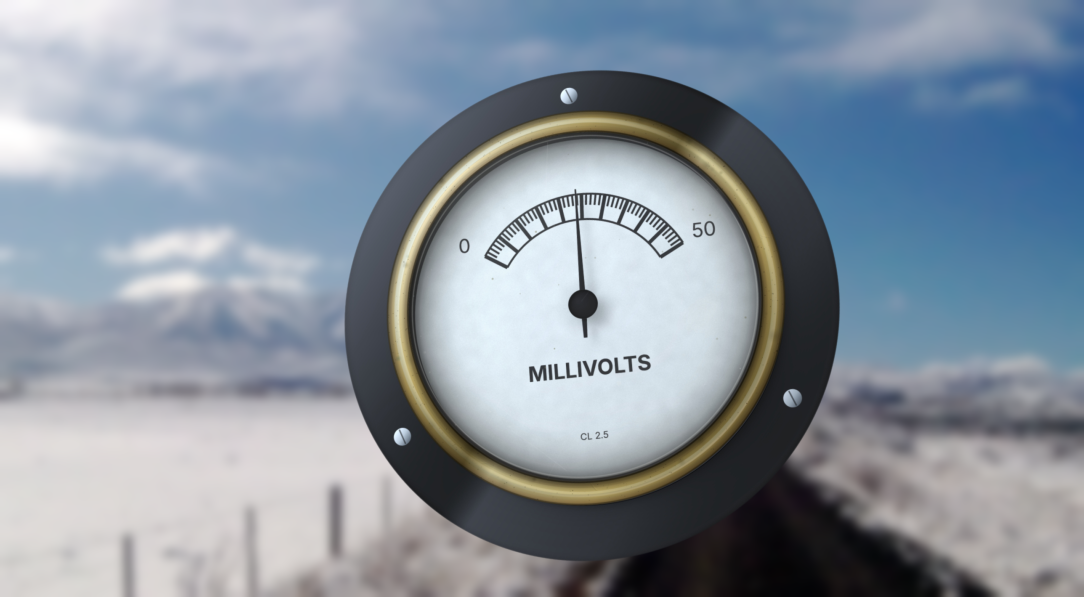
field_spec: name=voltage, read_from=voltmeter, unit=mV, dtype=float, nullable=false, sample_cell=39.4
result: 24
